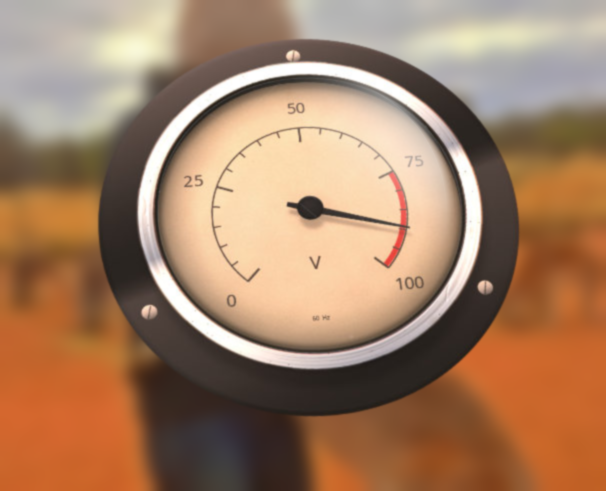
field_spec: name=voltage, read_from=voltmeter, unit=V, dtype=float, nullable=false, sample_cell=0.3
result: 90
